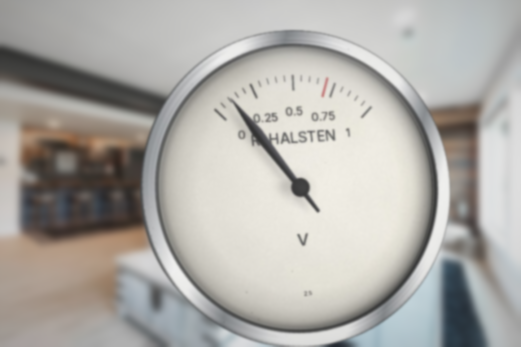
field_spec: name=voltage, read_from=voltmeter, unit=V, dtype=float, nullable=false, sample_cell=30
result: 0.1
